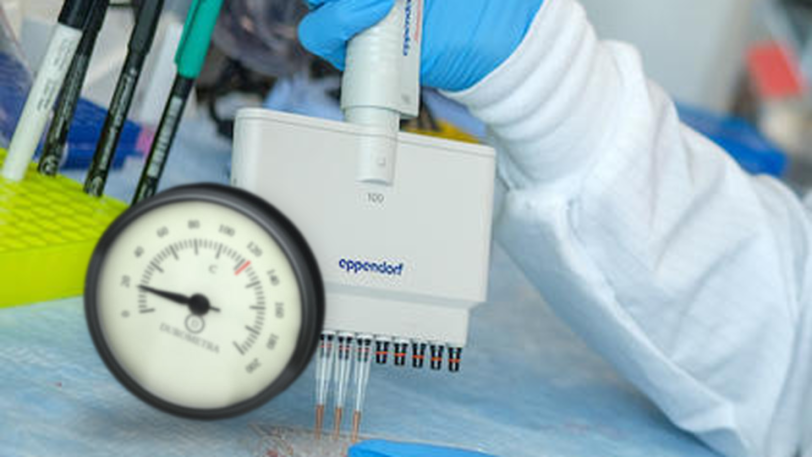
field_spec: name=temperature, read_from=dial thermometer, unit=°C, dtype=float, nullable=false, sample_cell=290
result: 20
